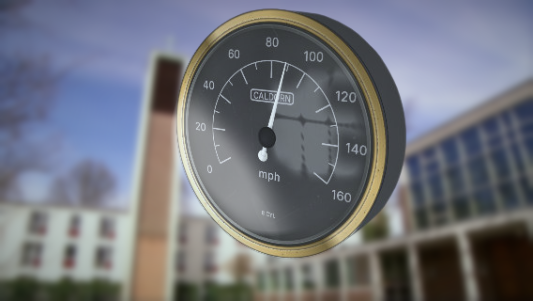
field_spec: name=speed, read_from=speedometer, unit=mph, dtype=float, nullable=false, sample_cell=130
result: 90
